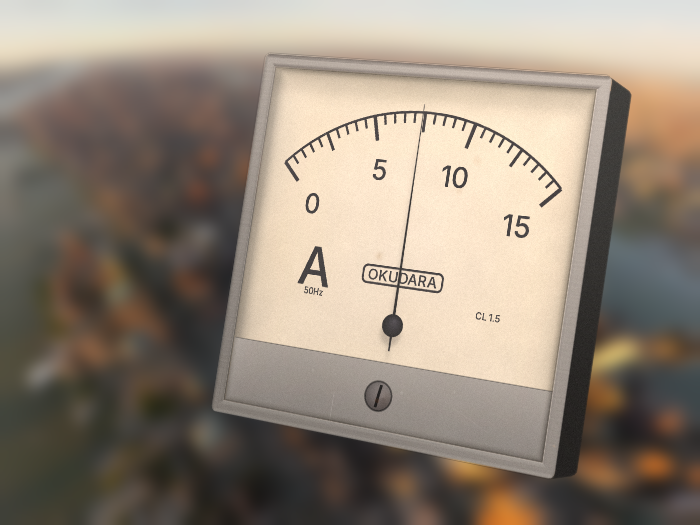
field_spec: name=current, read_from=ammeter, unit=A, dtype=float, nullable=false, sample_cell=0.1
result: 7.5
